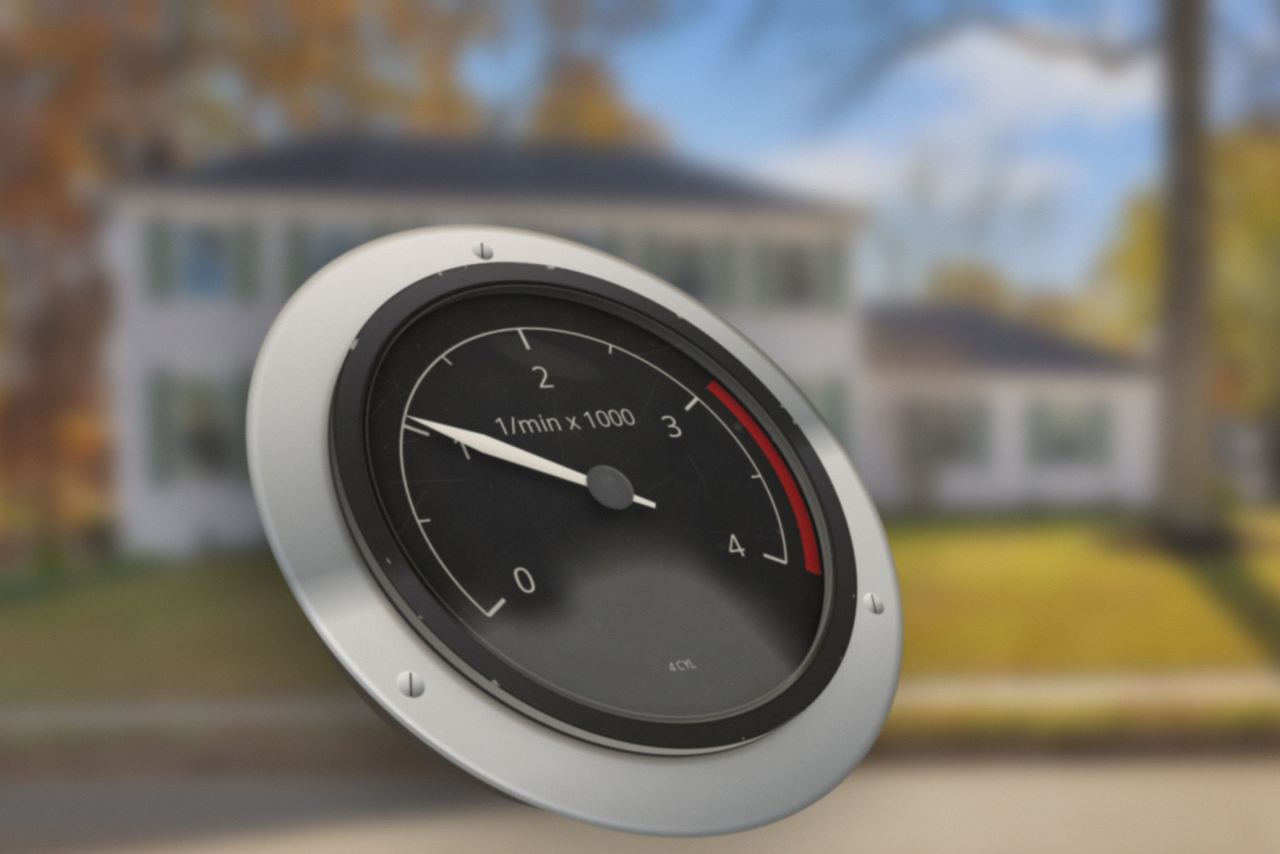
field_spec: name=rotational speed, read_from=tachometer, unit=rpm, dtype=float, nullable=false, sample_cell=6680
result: 1000
